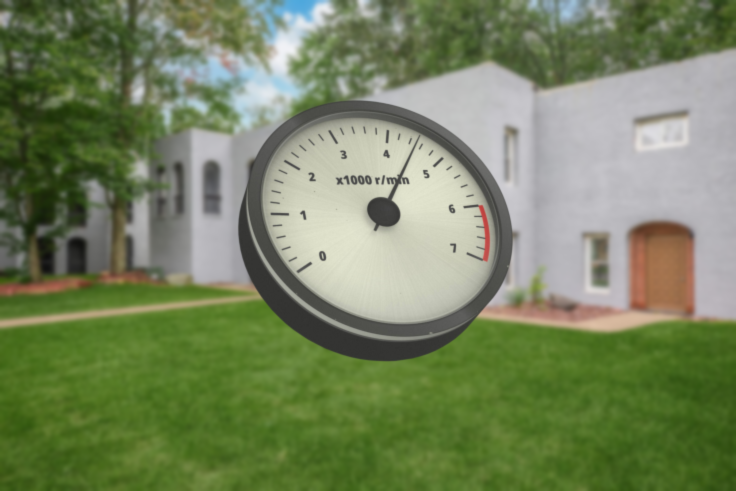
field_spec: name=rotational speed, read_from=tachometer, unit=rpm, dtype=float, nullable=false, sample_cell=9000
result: 4500
